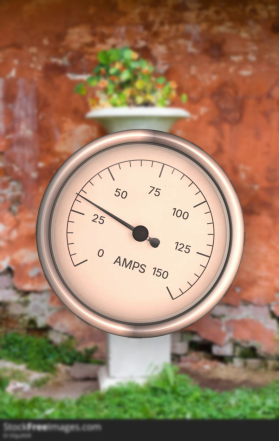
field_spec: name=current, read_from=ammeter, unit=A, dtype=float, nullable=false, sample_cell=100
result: 32.5
